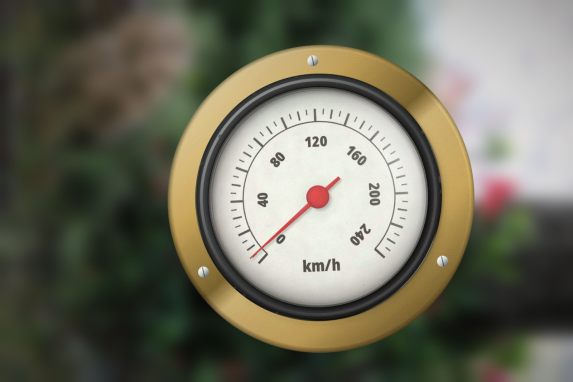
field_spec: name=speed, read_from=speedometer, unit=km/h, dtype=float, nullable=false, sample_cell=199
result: 5
